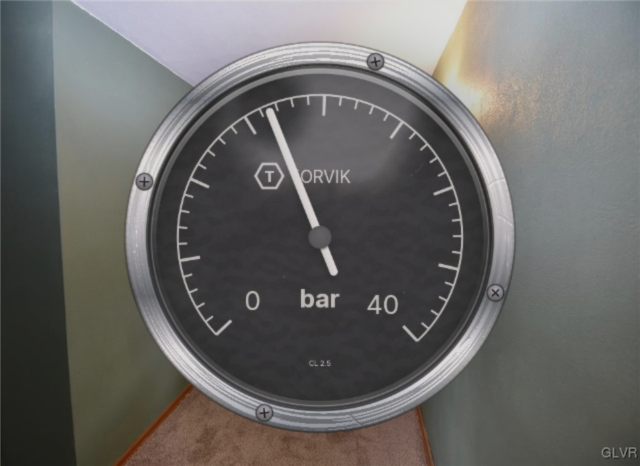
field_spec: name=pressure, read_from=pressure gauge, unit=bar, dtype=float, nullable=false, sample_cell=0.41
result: 16.5
